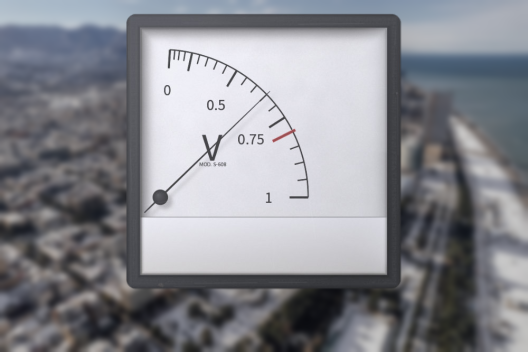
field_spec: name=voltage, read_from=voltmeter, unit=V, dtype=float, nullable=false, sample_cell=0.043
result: 0.65
